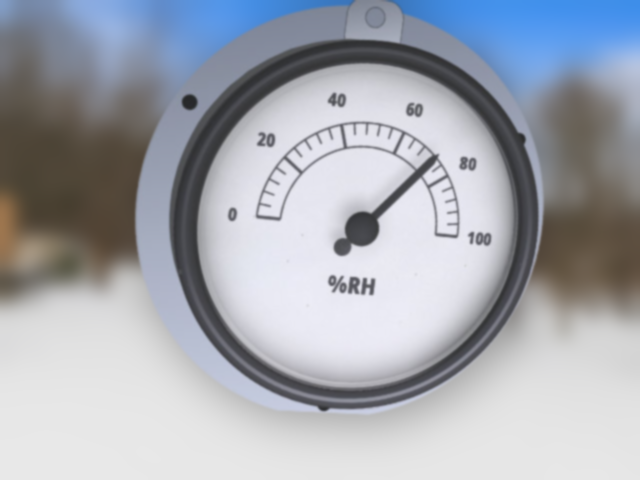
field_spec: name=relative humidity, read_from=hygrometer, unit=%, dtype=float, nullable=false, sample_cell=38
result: 72
